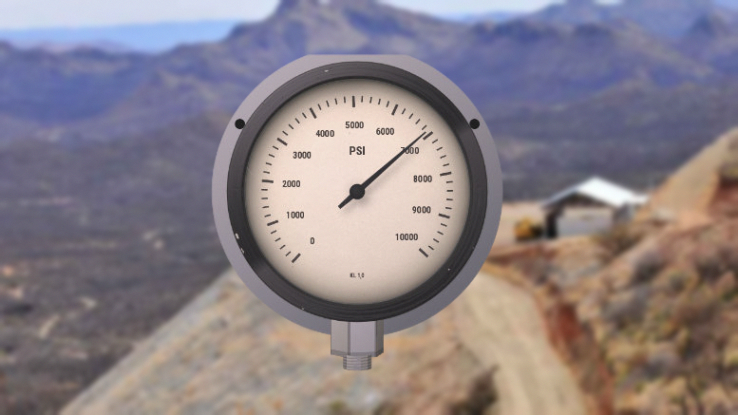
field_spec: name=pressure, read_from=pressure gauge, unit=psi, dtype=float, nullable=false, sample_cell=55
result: 6900
